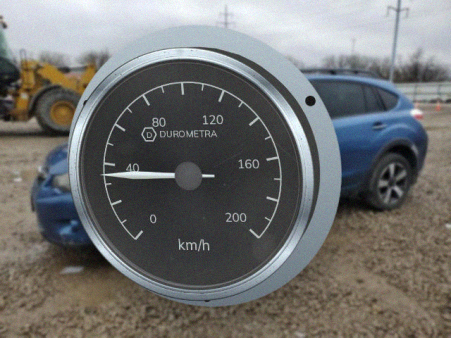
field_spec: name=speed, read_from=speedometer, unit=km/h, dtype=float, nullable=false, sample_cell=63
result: 35
